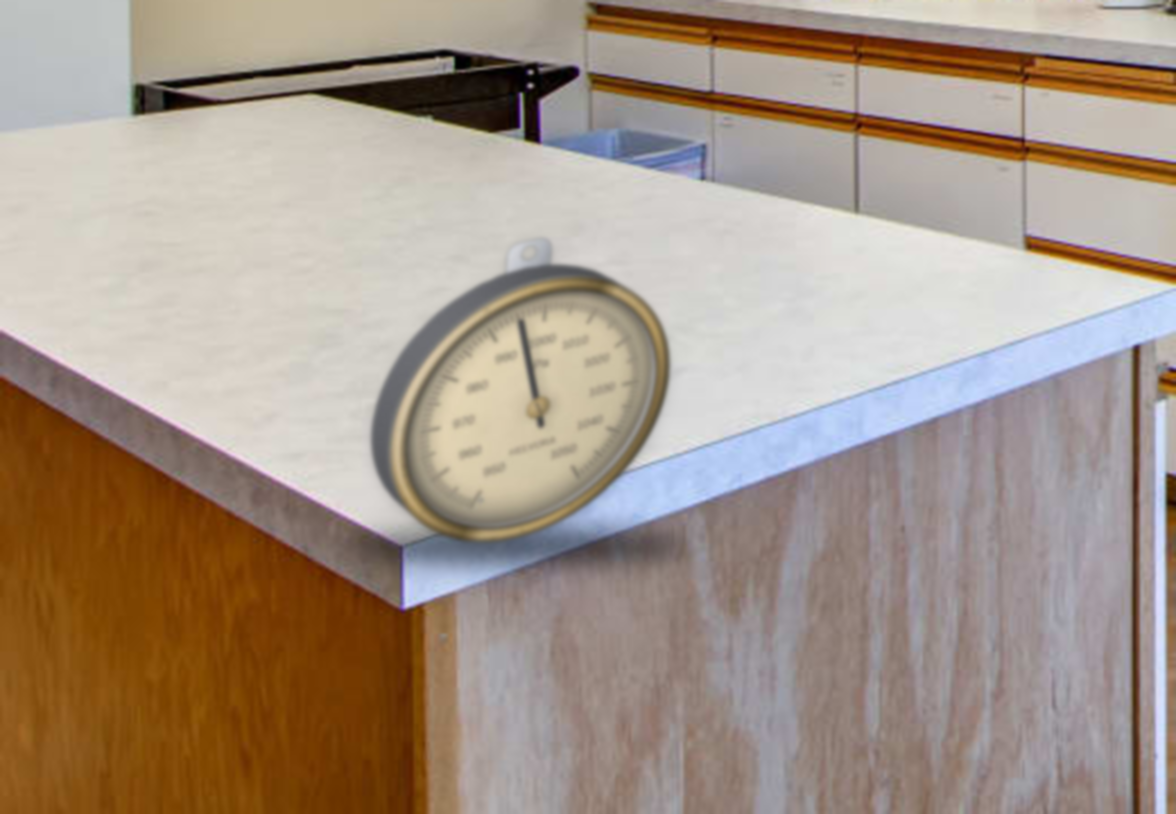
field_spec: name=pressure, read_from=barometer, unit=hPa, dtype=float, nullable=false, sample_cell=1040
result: 995
